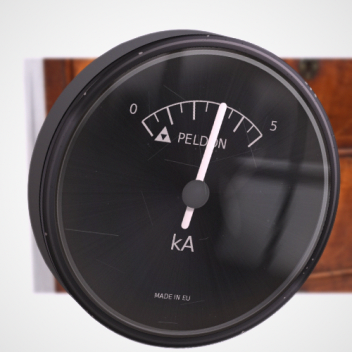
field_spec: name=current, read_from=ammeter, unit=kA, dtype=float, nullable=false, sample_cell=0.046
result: 3
